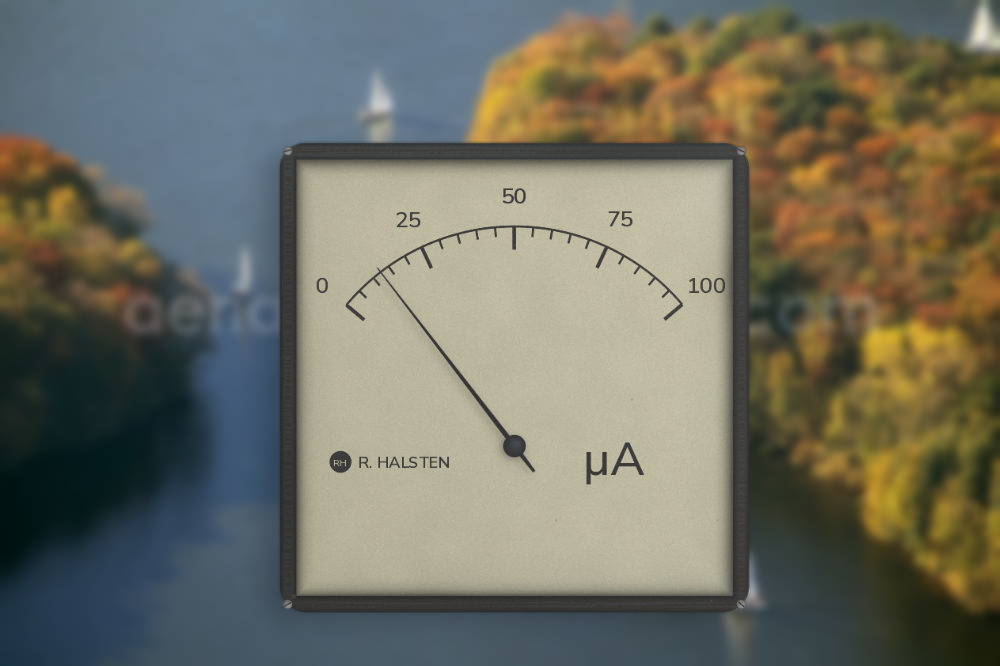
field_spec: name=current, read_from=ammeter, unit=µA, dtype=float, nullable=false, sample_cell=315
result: 12.5
